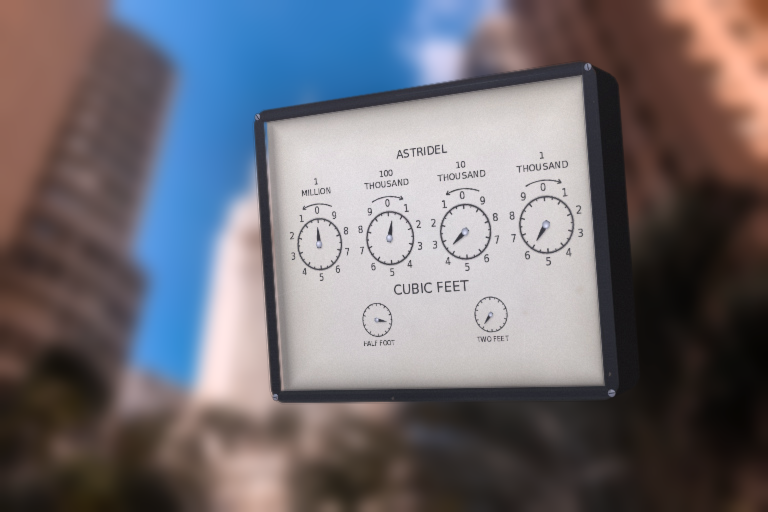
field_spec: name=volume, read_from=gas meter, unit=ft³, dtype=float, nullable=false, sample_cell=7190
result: 3600
